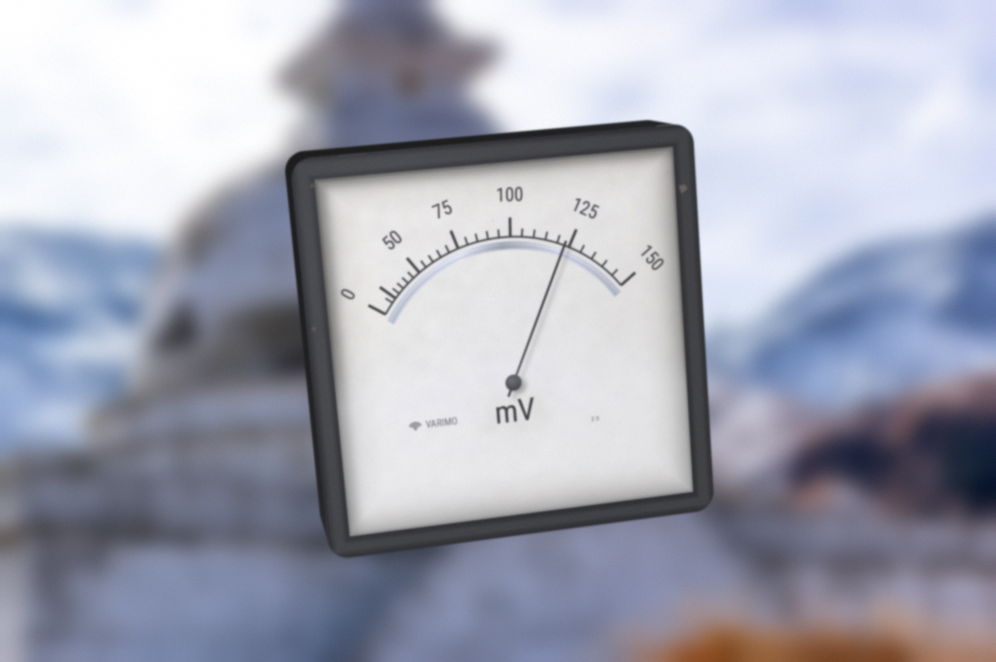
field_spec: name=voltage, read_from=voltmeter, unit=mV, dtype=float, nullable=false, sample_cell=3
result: 122.5
